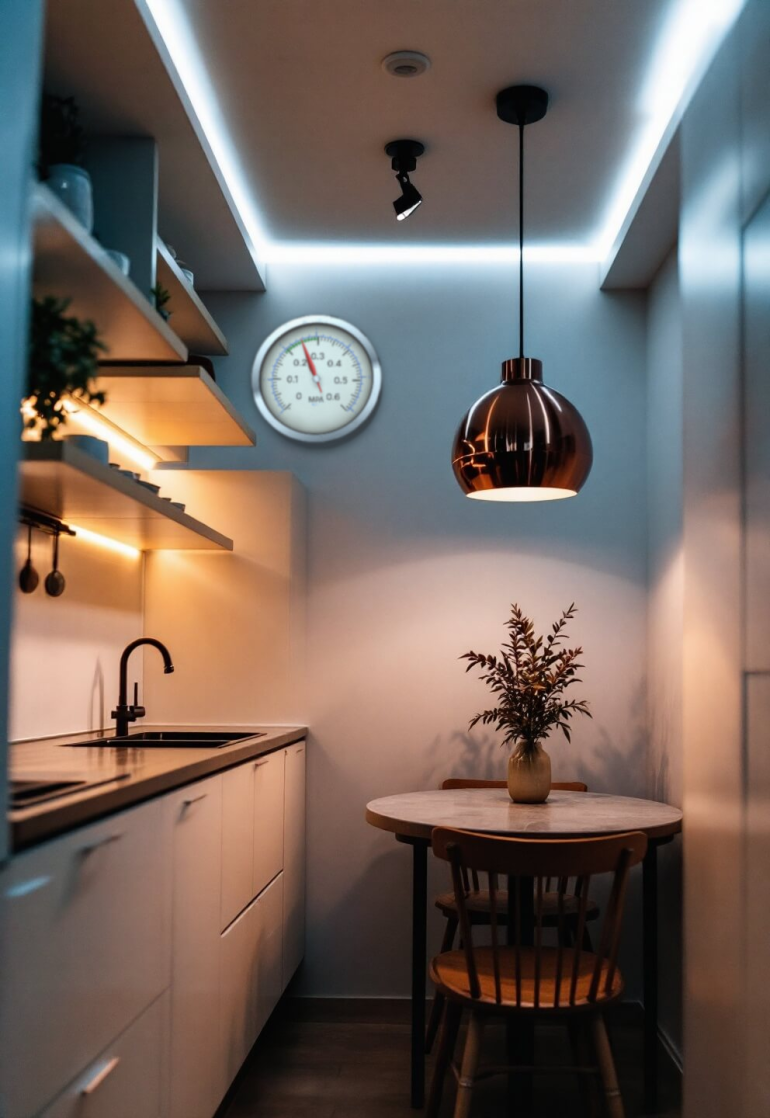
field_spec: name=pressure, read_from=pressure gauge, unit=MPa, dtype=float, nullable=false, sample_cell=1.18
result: 0.25
